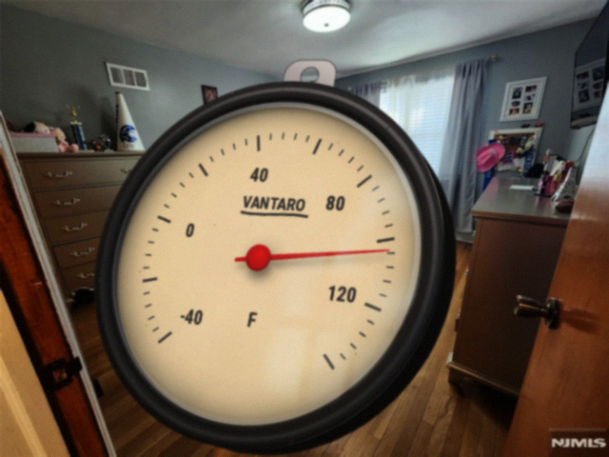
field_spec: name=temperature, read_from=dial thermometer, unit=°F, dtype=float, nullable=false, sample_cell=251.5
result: 104
